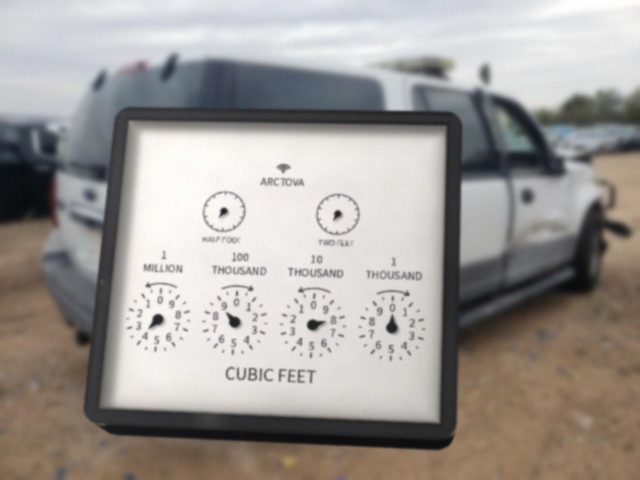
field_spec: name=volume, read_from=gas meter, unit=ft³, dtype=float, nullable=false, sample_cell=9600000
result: 388000
